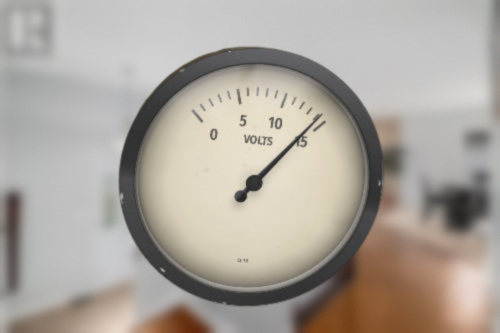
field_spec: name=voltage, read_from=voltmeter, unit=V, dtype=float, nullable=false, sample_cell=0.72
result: 14
